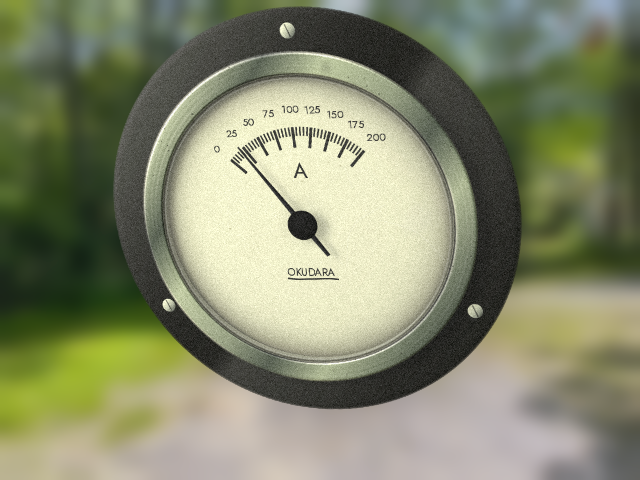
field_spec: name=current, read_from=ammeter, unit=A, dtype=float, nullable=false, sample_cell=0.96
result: 25
